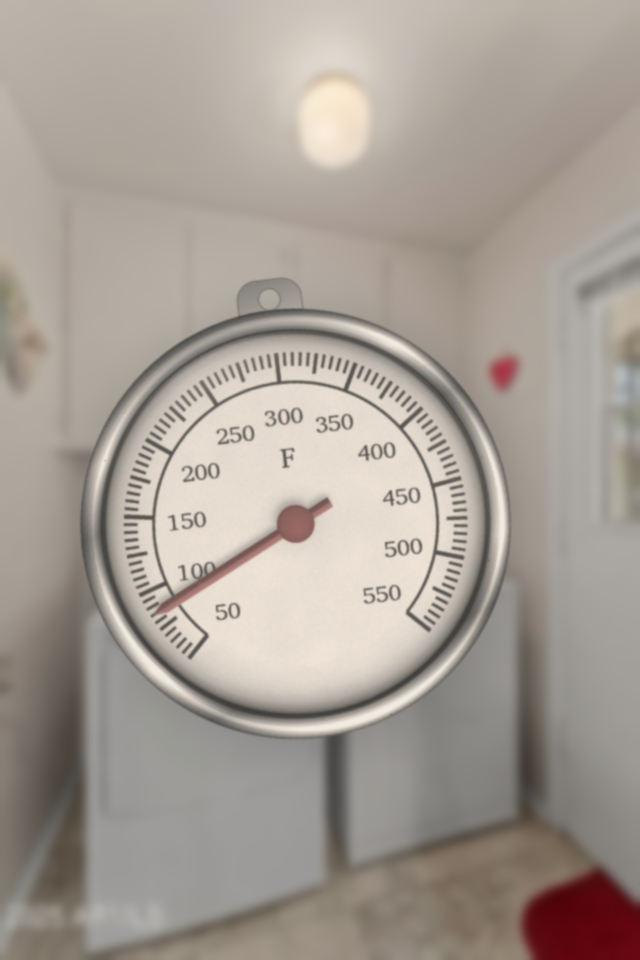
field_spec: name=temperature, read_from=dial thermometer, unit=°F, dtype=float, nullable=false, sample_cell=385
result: 85
